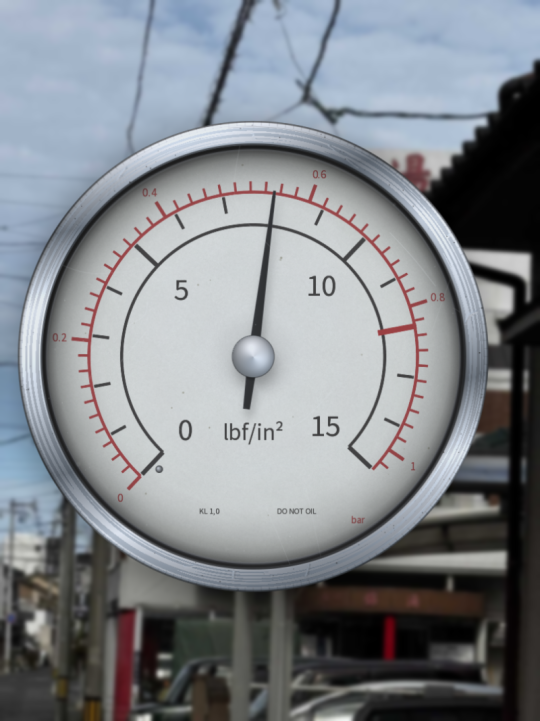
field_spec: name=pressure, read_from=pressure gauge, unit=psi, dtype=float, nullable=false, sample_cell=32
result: 8
